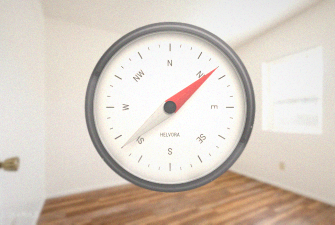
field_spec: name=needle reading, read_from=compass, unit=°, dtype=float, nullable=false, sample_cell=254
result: 50
